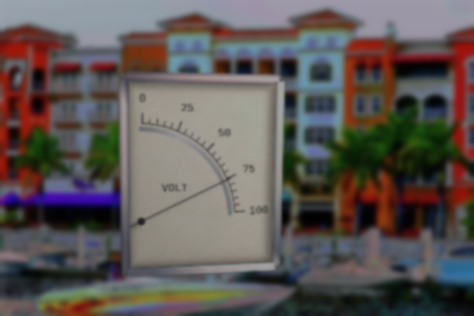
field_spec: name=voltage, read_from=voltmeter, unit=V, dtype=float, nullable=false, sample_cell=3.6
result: 75
